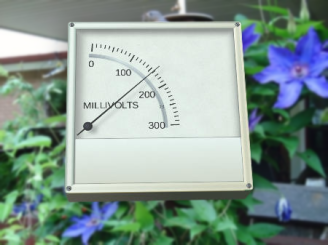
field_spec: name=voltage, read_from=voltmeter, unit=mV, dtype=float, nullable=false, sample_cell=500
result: 160
